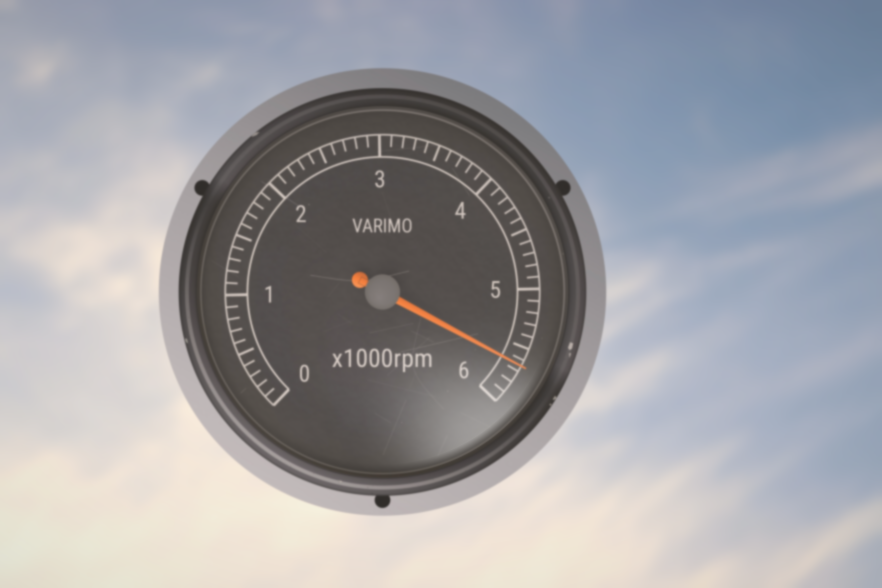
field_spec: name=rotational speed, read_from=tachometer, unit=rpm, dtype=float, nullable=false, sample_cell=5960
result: 5650
